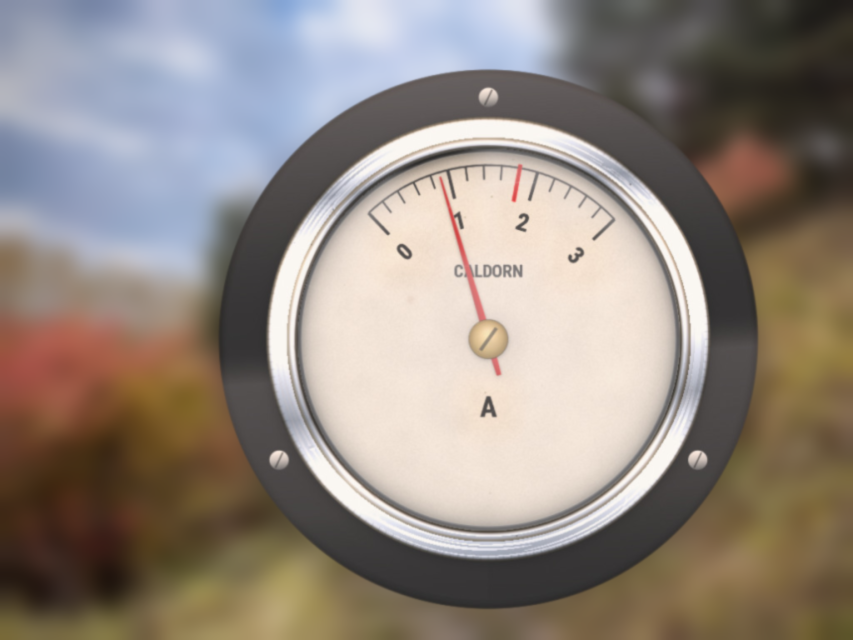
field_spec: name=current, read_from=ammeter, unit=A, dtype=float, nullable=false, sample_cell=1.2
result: 0.9
